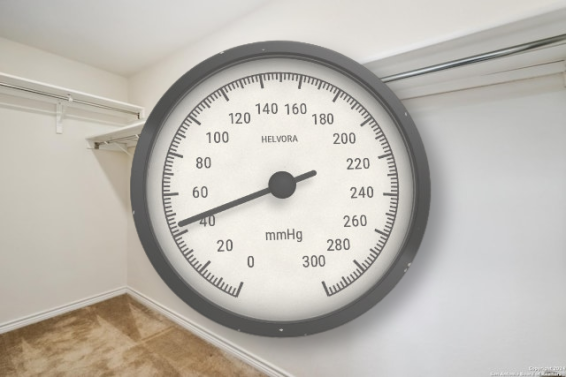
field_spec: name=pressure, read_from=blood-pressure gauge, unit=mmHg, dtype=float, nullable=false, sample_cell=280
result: 44
